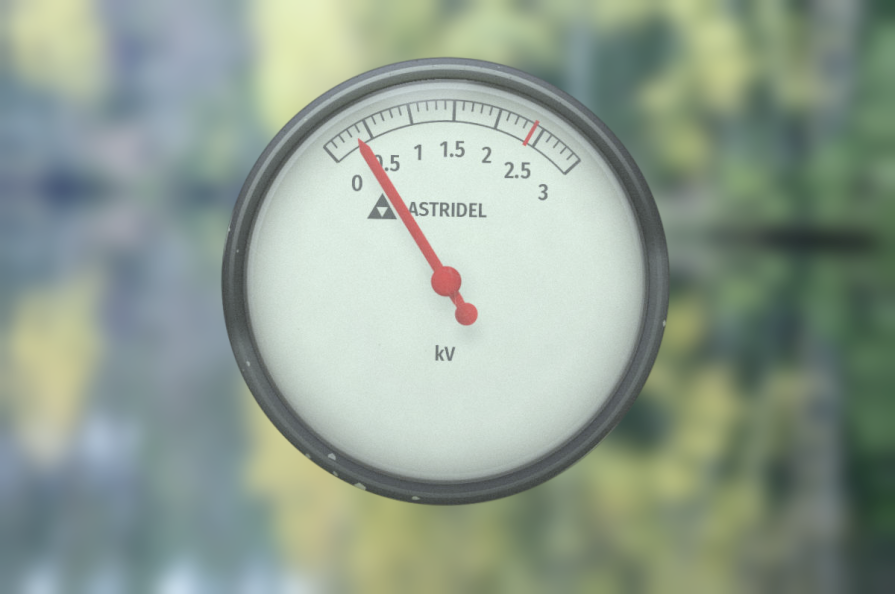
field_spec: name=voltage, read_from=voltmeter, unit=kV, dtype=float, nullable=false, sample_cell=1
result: 0.35
